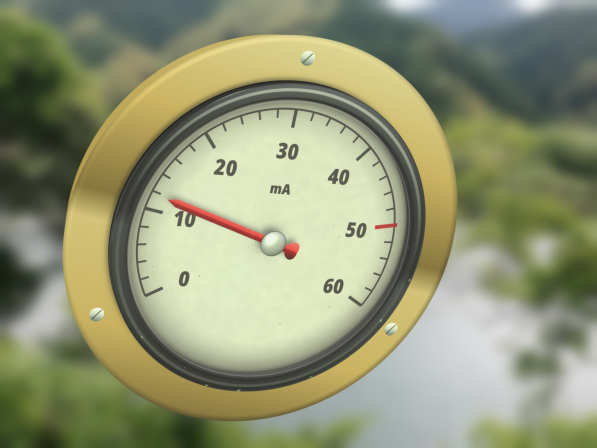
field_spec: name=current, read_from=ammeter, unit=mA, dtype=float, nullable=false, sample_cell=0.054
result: 12
